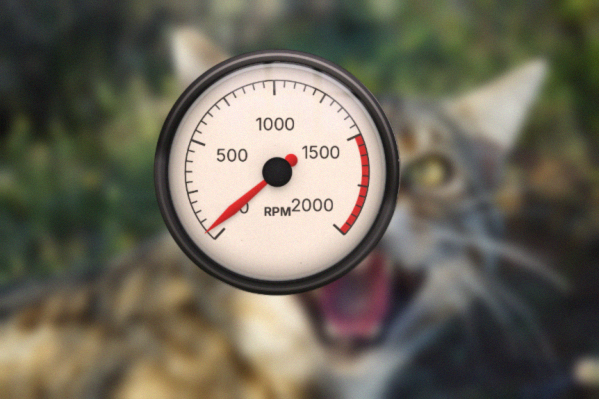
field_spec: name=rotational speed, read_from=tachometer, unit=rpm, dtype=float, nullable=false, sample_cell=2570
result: 50
